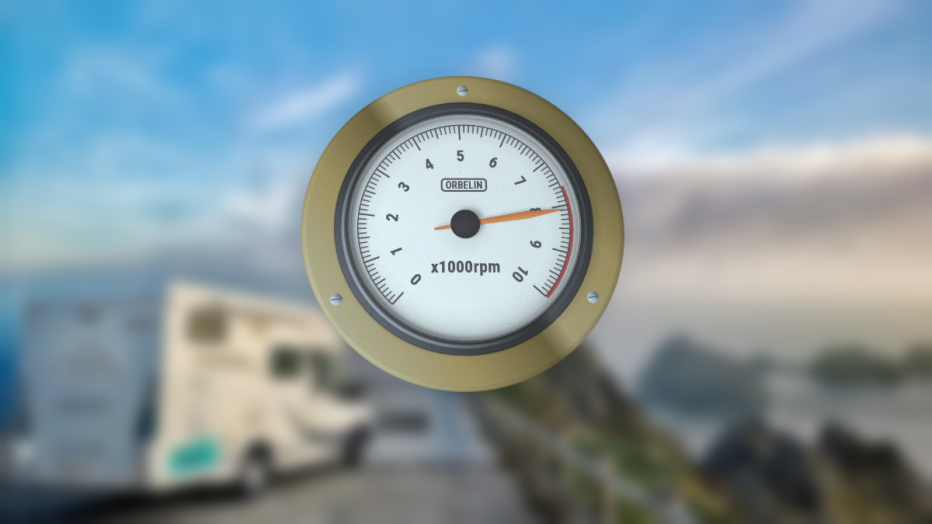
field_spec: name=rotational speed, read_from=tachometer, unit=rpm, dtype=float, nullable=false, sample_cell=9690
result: 8100
